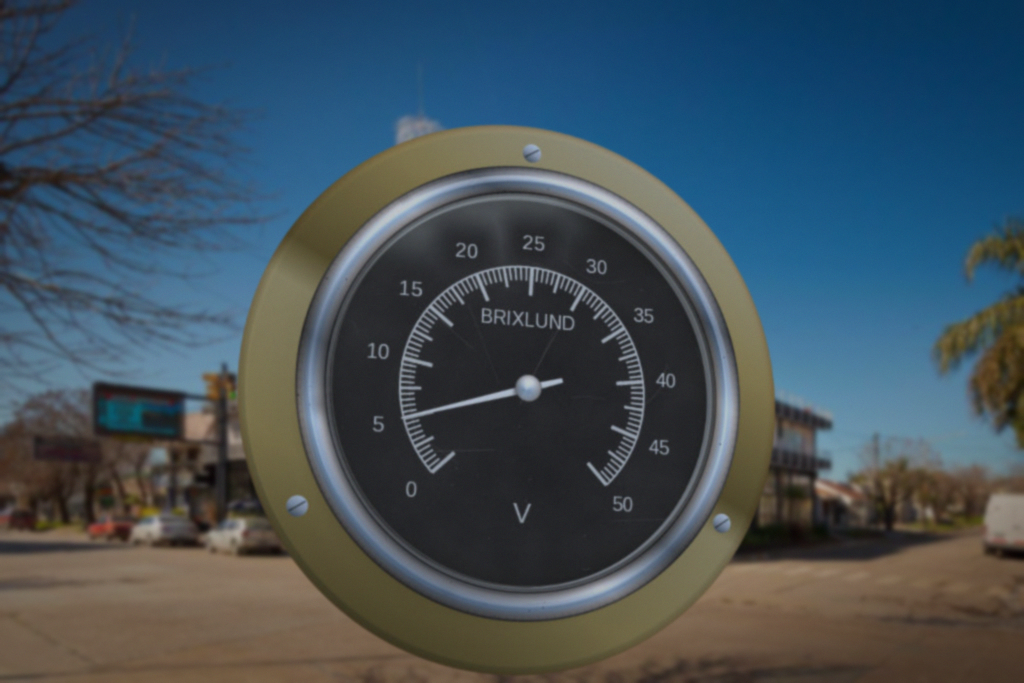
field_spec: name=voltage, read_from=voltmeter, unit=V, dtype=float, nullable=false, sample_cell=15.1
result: 5
